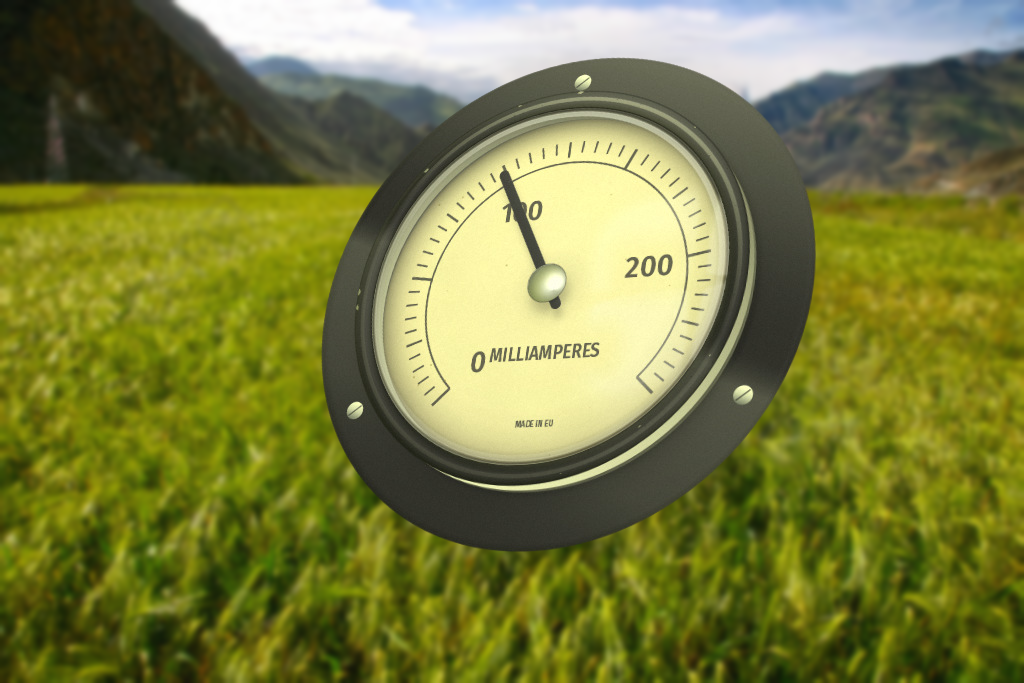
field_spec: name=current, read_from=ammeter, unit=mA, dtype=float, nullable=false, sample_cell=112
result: 100
